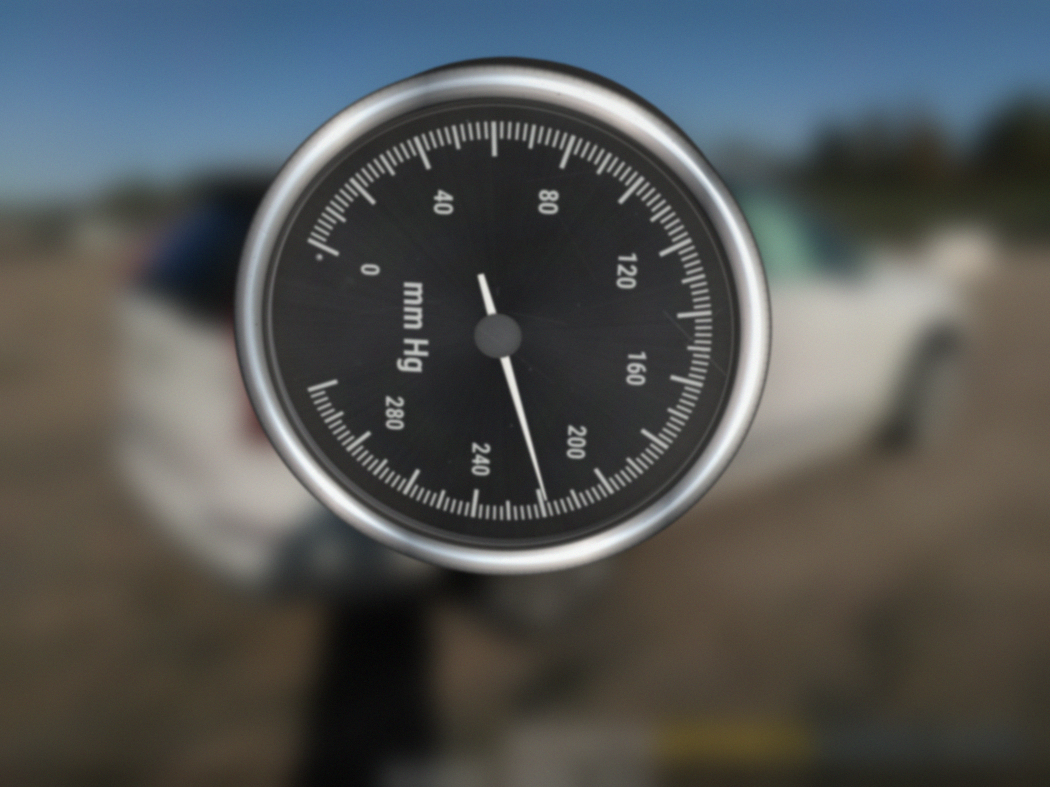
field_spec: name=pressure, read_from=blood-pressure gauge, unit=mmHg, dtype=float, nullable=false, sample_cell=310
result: 218
